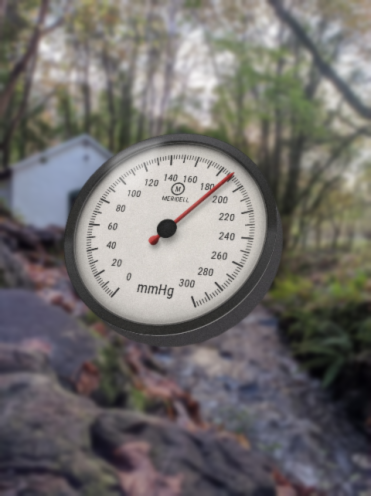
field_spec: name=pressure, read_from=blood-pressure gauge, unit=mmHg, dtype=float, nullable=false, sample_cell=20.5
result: 190
